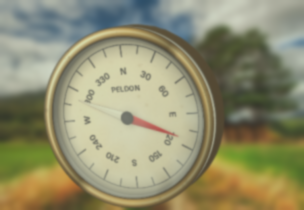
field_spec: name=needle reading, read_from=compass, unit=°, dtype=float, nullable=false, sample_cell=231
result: 112.5
